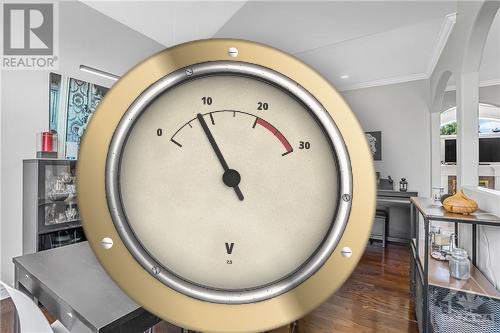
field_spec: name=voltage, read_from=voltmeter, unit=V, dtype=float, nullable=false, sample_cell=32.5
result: 7.5
